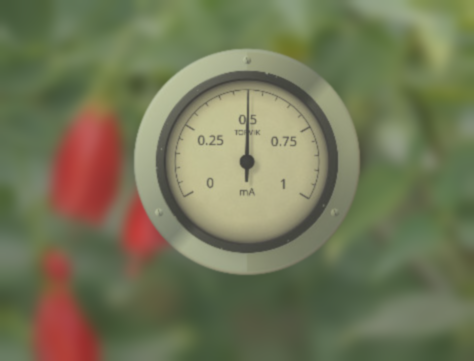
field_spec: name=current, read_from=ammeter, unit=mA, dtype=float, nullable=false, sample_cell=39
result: 0.5
